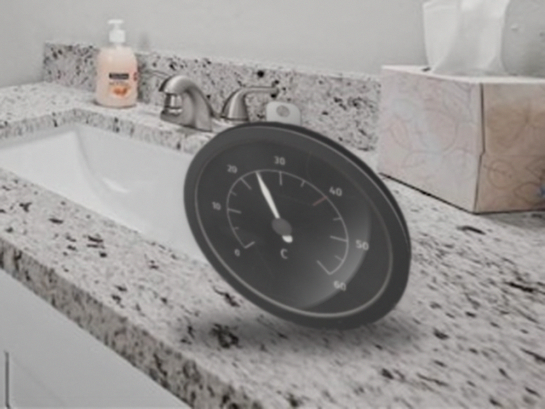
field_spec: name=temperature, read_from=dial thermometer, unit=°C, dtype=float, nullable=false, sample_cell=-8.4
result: 25
